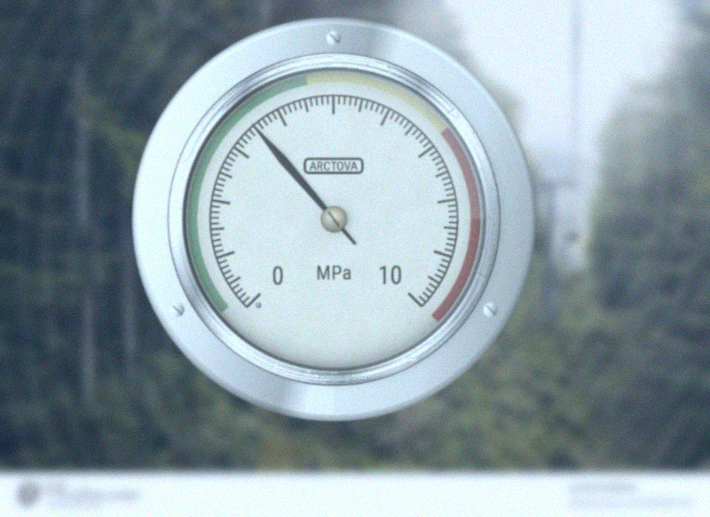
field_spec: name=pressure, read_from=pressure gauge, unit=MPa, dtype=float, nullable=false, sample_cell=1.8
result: 3.5
